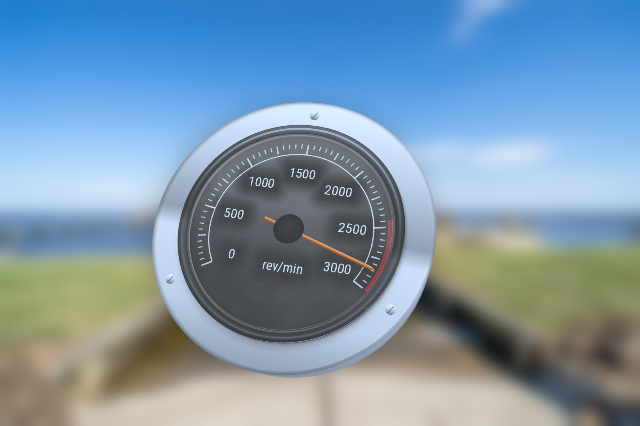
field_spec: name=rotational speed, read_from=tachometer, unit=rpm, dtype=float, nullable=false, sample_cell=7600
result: 2850
